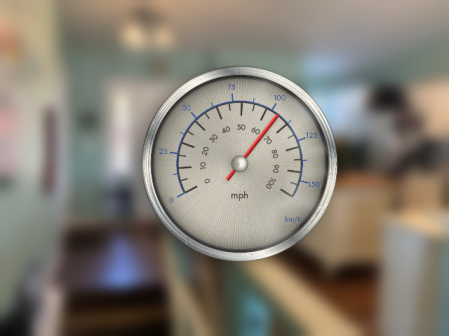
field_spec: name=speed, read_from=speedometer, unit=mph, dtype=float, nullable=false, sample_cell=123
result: 65
